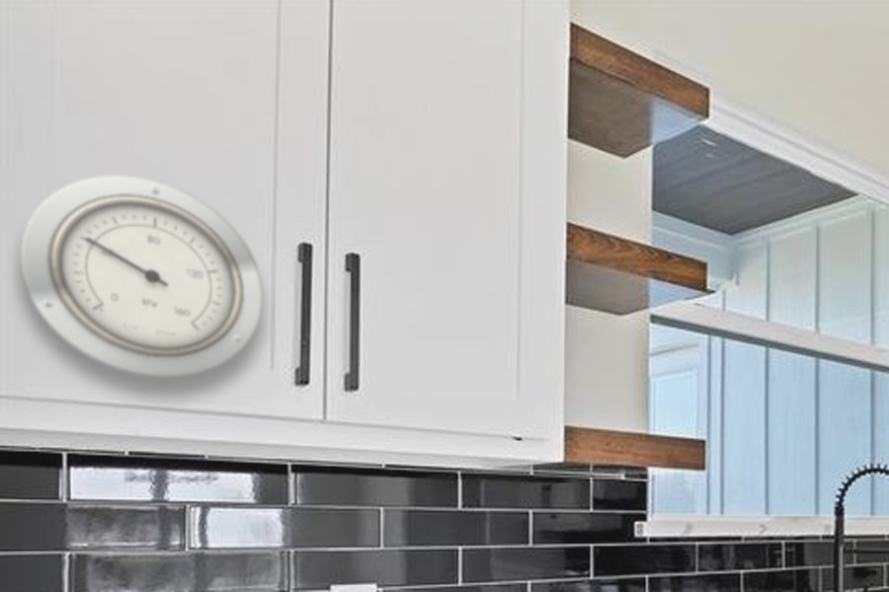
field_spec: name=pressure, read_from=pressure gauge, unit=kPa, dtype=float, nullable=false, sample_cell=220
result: 40
